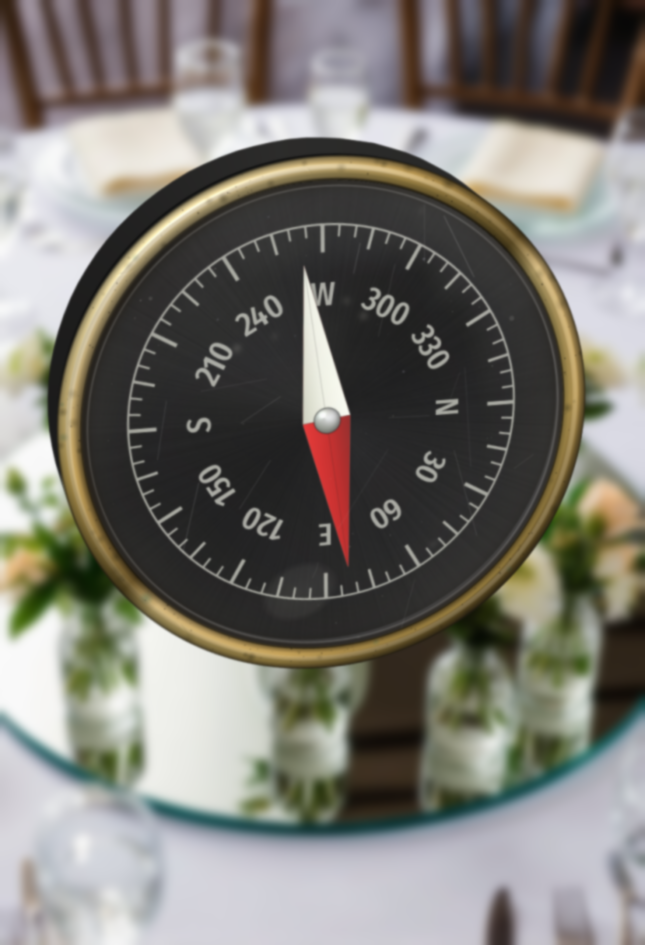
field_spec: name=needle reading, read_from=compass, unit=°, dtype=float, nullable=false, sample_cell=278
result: 82.5
